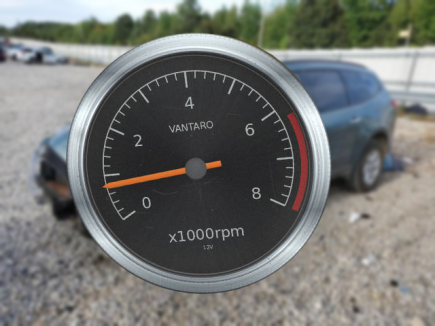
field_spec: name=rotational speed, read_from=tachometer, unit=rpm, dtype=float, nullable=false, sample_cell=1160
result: 800
